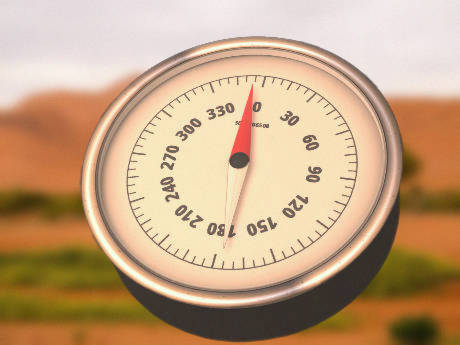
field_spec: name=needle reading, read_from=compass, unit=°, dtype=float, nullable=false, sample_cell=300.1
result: 355
